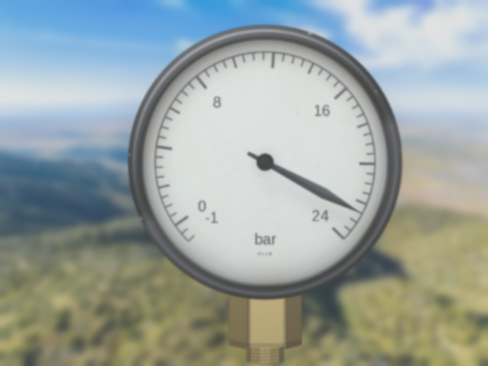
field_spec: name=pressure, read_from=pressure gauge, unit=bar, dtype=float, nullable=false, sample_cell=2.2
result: 22.5
